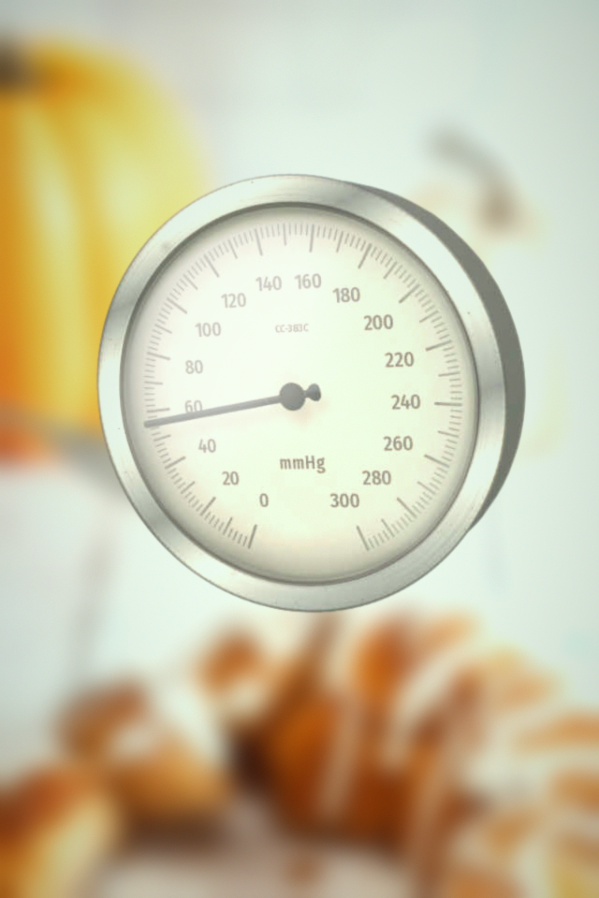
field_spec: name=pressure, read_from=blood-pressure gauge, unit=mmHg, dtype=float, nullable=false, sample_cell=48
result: 56
